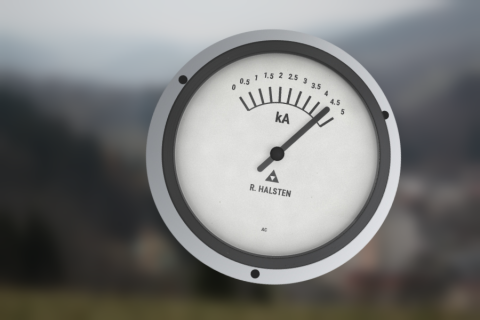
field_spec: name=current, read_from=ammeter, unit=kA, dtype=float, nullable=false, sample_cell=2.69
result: 4.5
